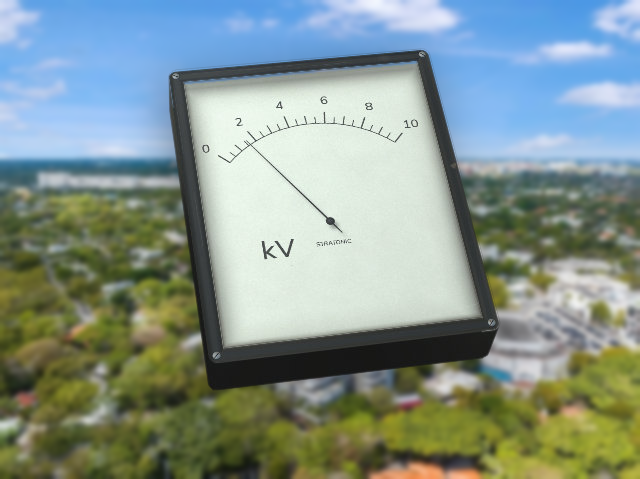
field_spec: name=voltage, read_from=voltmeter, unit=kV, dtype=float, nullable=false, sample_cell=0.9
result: 1.5
